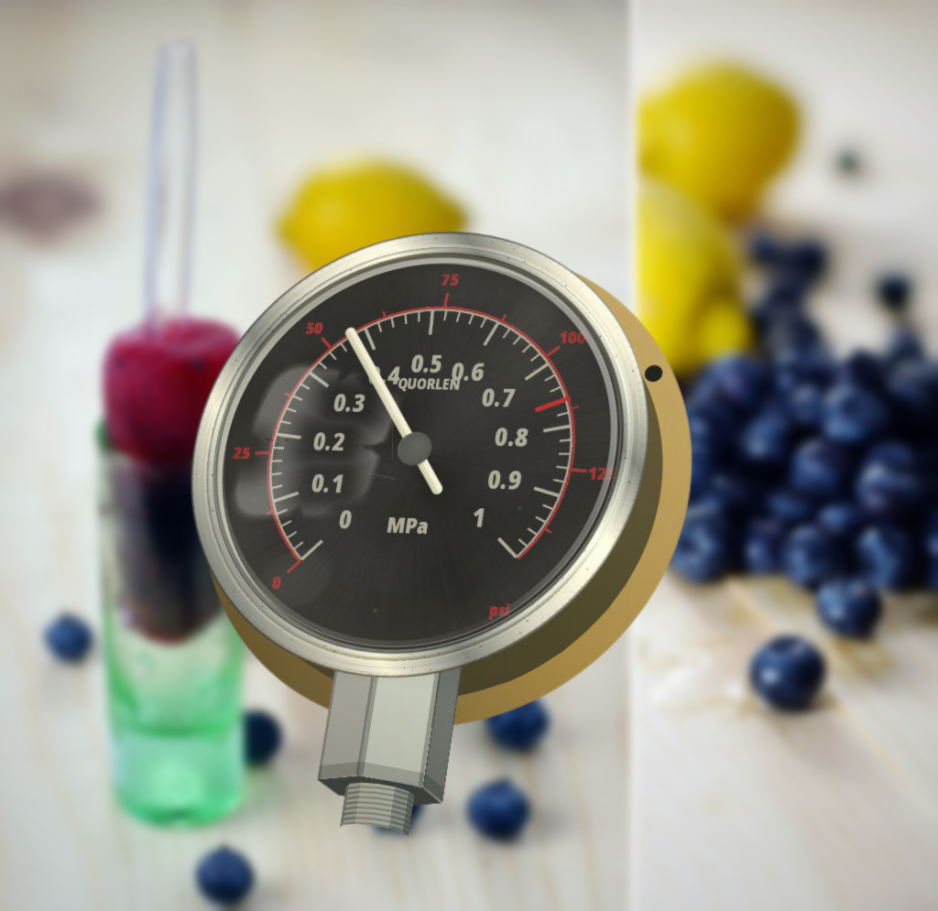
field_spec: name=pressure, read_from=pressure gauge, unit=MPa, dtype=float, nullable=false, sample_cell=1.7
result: 0.38
